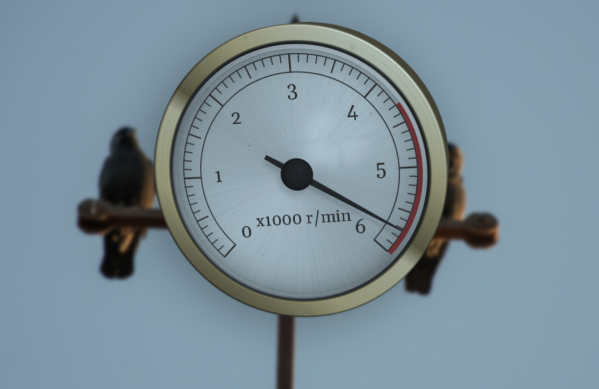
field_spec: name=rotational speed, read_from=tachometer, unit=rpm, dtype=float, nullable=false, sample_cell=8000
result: 5700
